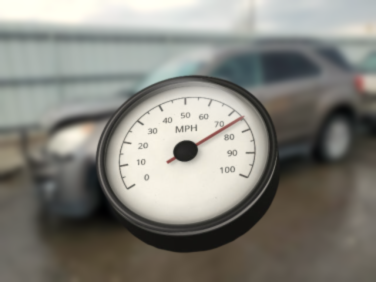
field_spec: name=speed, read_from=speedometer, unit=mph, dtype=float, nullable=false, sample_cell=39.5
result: 75
